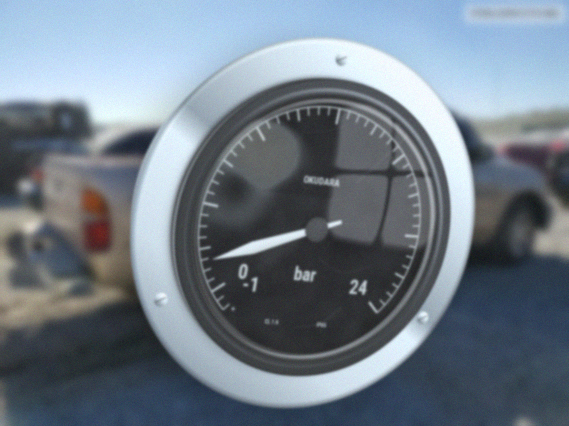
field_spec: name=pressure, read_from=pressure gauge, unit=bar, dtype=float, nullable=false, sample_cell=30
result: 1.5
